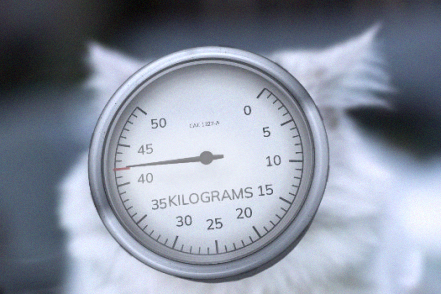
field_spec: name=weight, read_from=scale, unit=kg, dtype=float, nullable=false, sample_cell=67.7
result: 42
